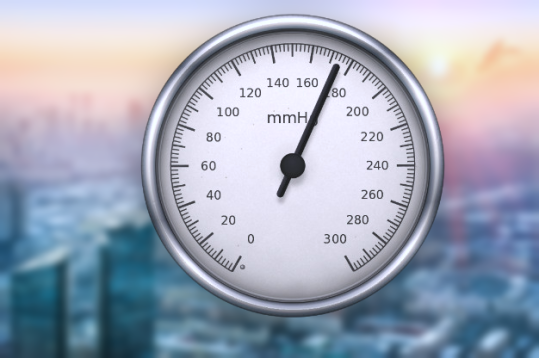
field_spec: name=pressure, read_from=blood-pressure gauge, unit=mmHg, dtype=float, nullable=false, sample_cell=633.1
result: 174
